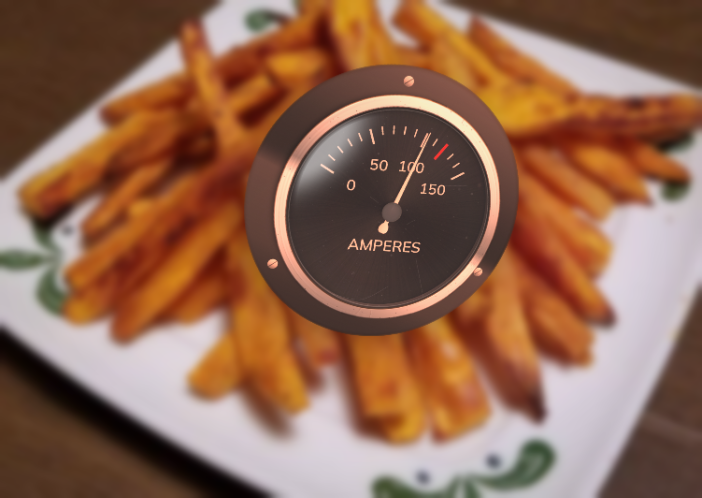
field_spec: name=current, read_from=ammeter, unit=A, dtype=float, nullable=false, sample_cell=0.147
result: 100
